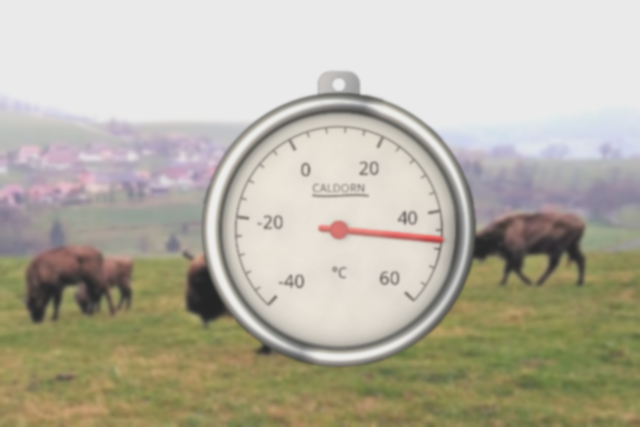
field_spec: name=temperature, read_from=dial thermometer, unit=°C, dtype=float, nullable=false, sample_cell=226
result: 46
